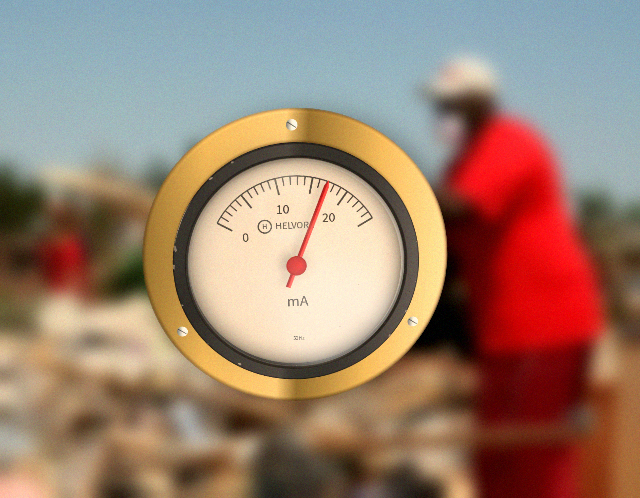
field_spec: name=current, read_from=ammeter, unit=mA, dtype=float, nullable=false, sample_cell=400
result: 17
